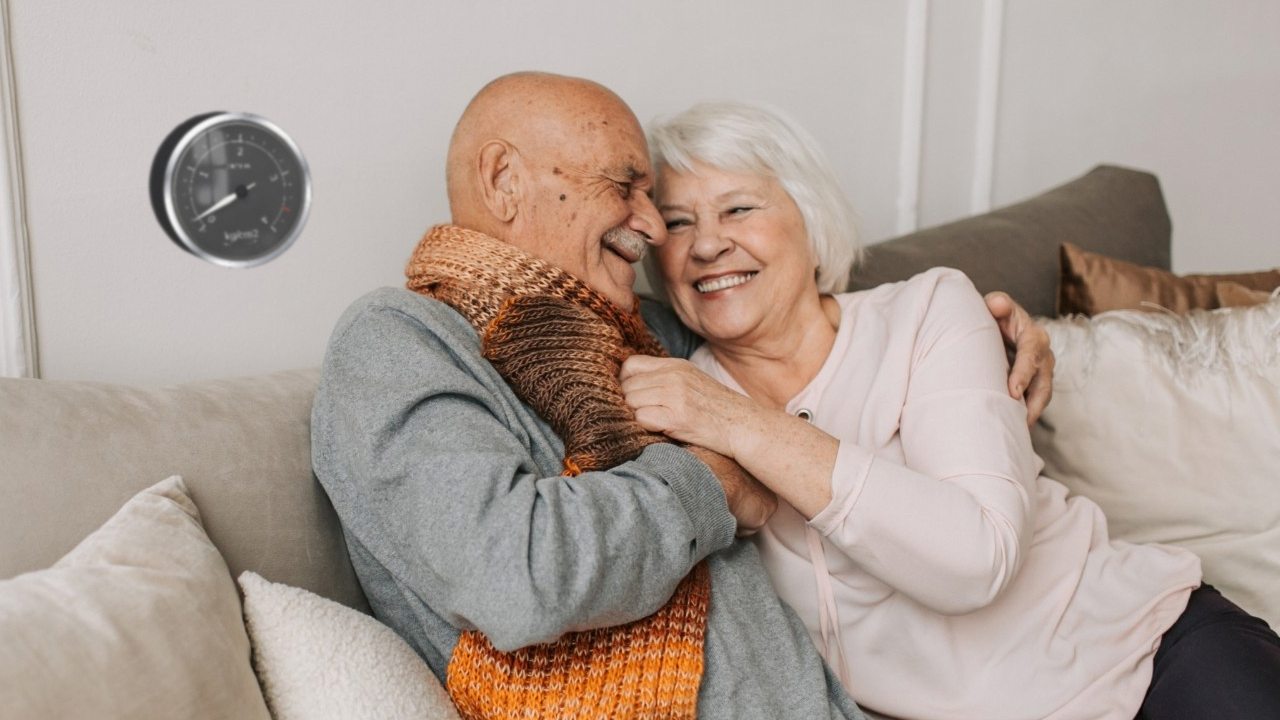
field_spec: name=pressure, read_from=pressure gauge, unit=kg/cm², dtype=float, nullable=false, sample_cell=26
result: 0.2
